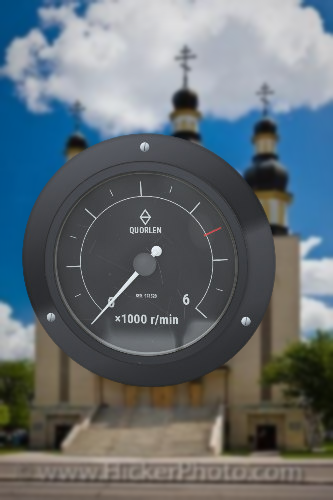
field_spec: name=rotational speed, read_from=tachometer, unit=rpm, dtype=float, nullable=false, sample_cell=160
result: 0
